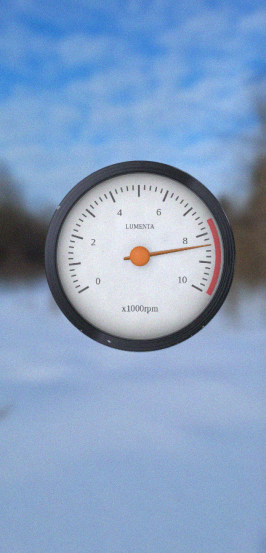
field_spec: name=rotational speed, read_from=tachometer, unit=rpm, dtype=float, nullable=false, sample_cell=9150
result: 8400
